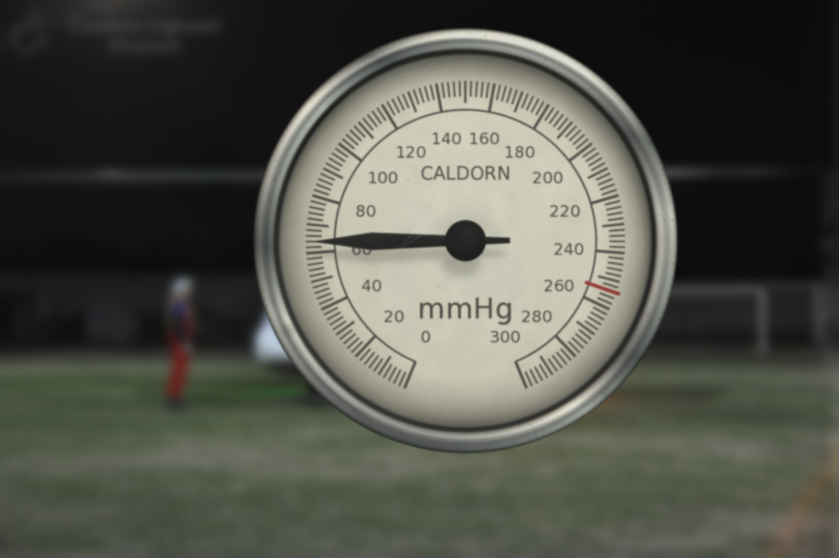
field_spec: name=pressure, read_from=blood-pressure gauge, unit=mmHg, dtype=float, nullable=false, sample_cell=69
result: 64
